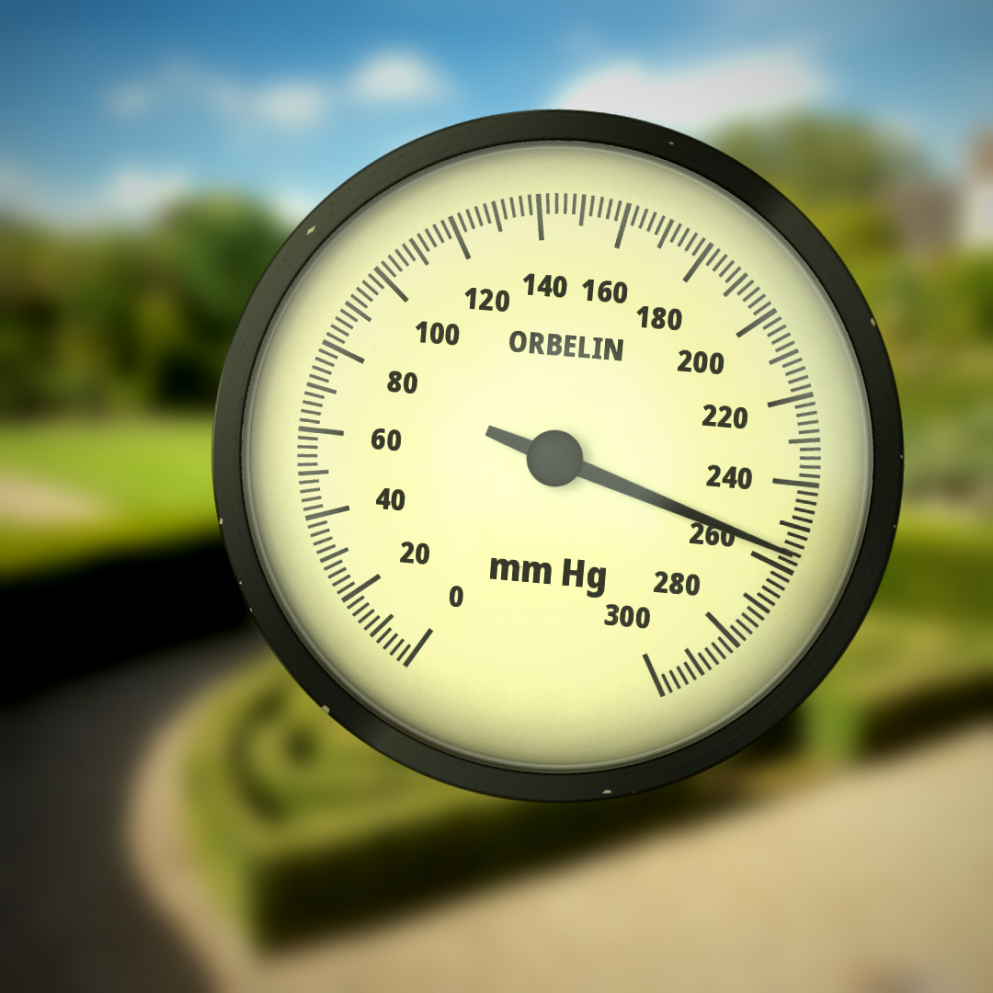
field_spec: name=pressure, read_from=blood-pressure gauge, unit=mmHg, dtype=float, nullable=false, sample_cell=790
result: 256
